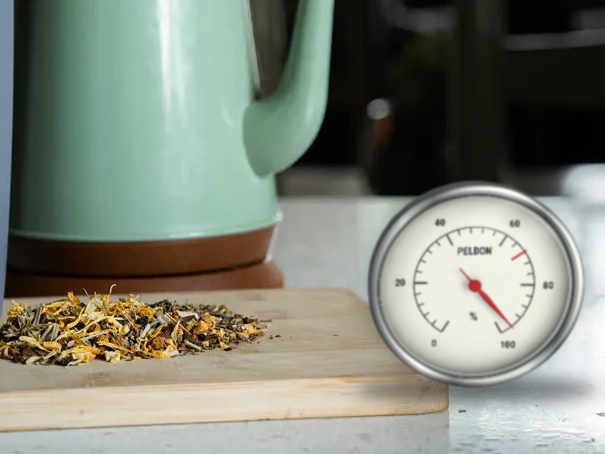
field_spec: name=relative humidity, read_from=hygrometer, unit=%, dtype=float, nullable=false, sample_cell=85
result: 96
